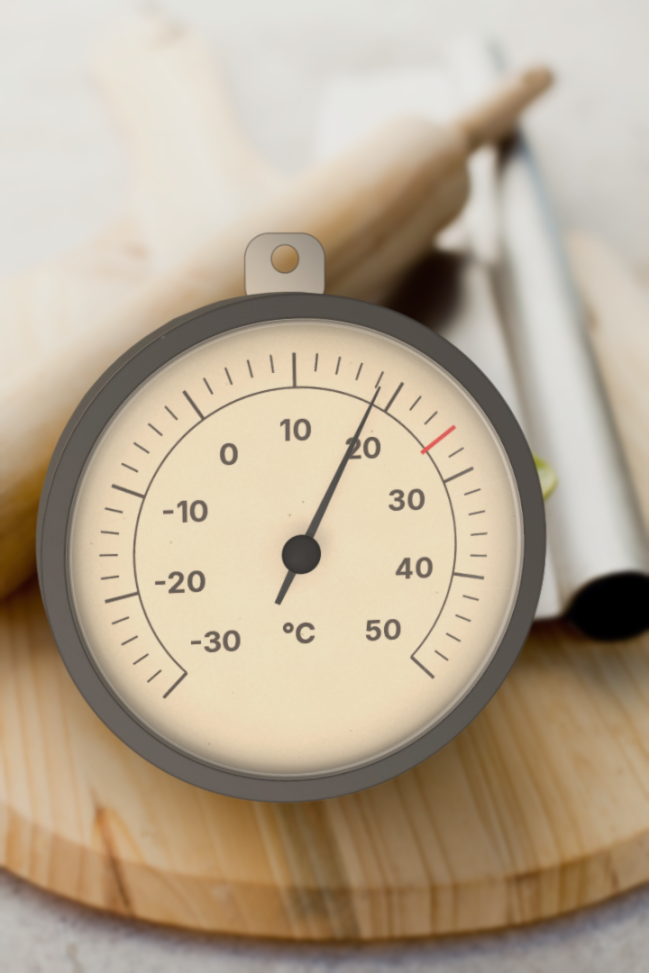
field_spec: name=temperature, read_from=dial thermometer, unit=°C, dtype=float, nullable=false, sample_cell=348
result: 18
